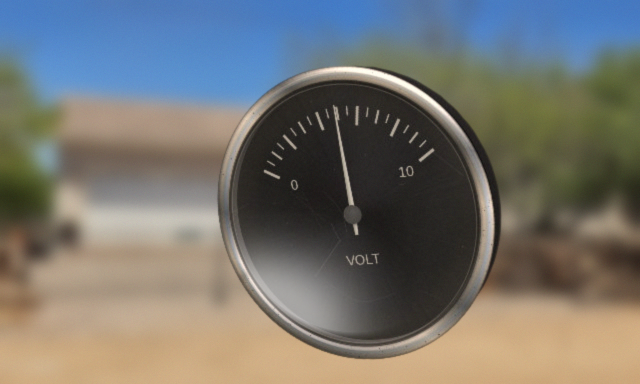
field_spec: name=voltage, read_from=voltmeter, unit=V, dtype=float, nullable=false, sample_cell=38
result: 5
